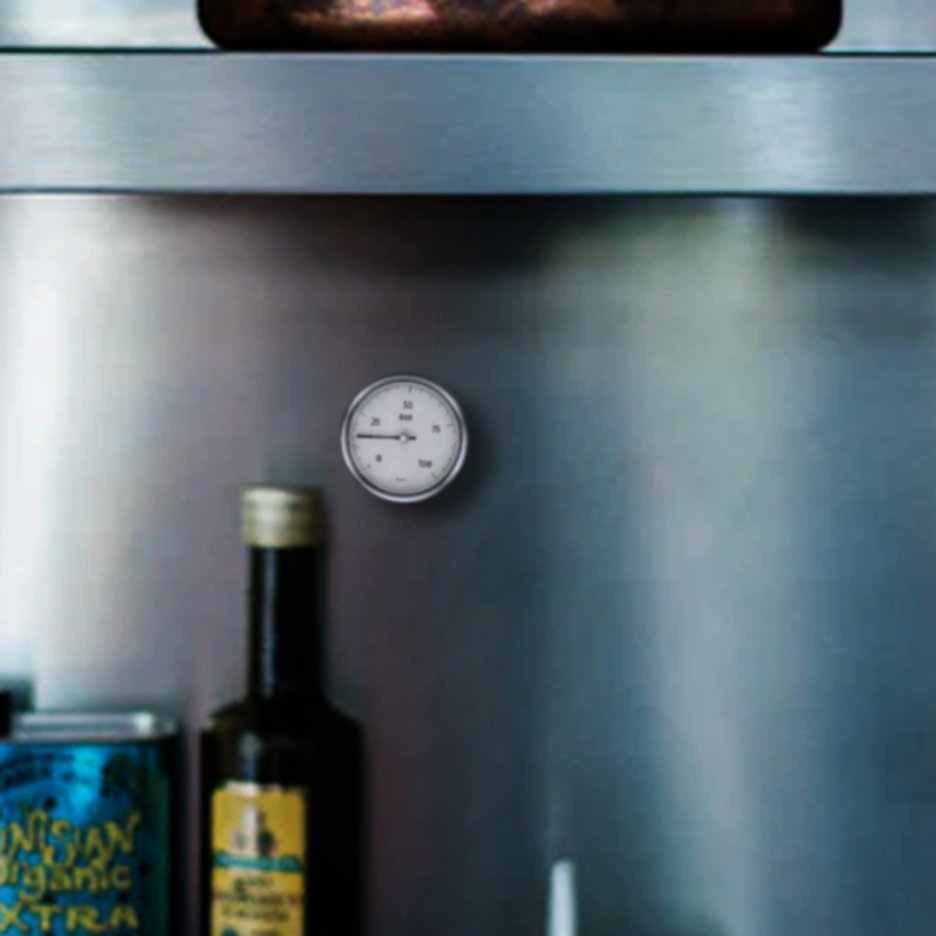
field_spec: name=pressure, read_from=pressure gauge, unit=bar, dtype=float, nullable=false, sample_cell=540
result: 15
